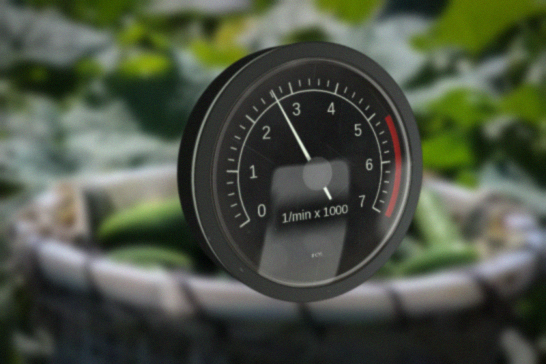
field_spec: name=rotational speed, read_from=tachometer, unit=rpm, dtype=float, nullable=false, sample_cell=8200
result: 2600
